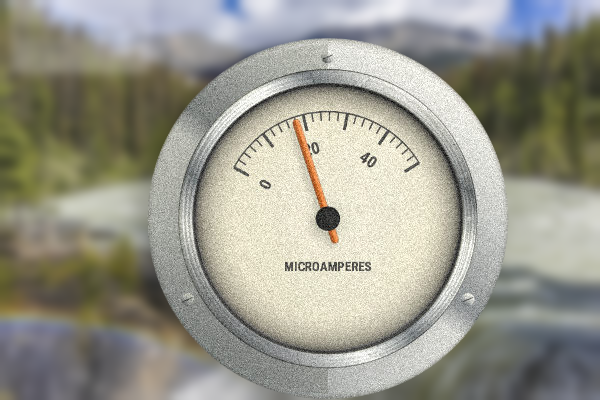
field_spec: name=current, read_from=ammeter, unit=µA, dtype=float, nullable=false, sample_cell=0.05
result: 18
